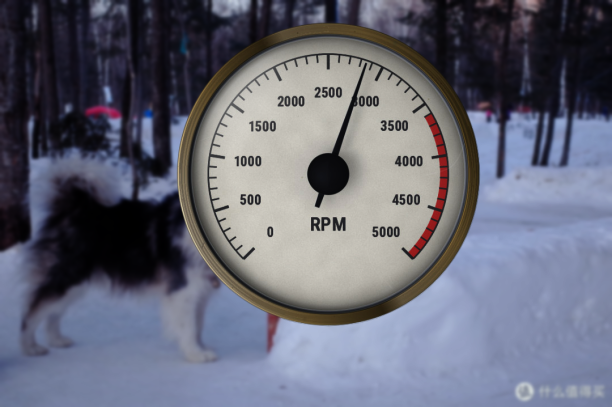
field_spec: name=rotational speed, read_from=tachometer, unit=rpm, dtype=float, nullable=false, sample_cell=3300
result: 2850
